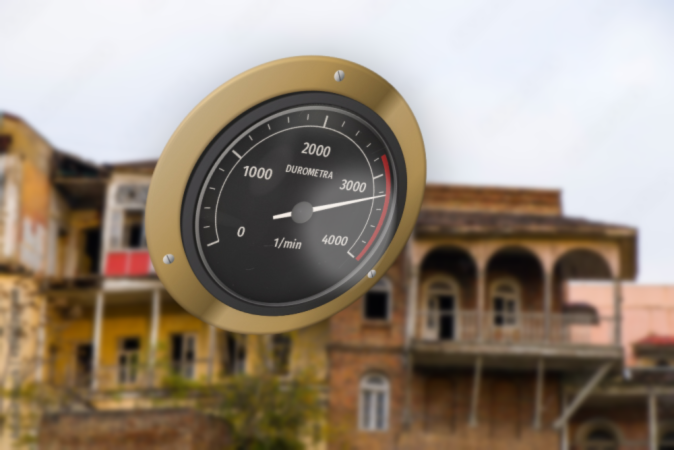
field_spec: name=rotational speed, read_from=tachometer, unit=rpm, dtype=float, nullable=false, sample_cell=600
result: 3200
